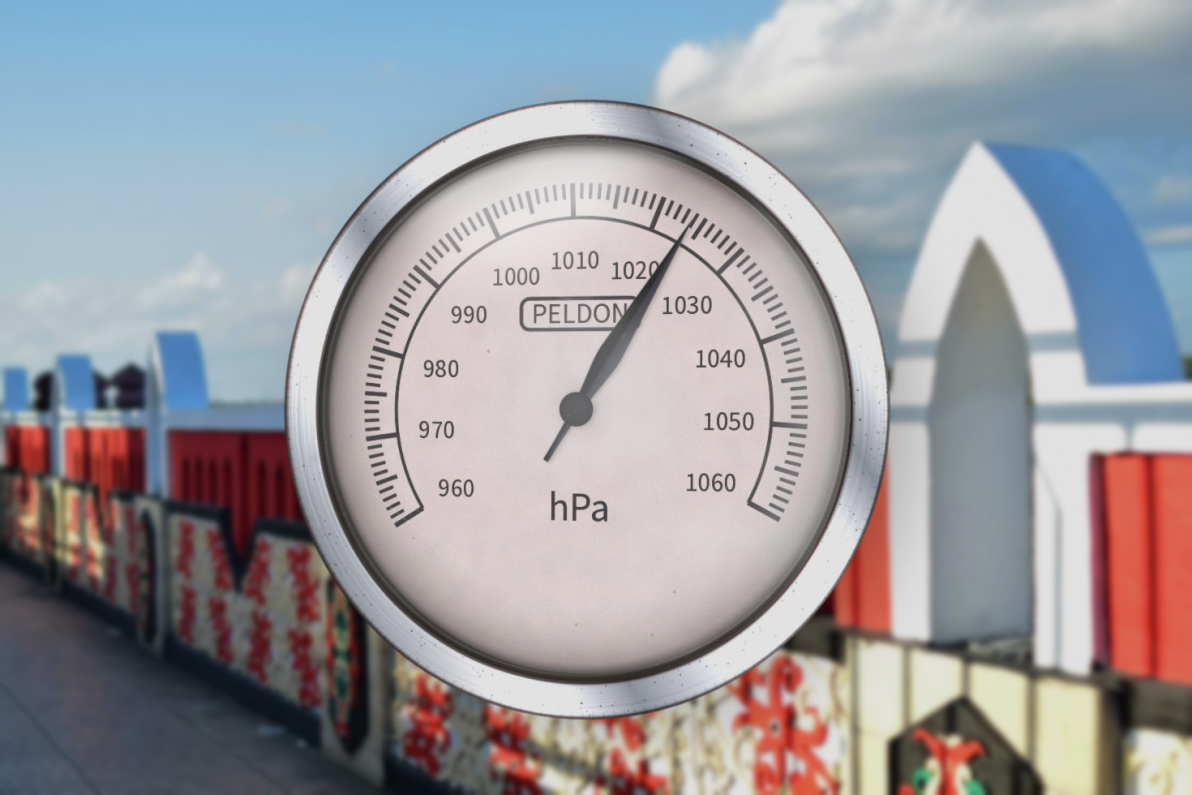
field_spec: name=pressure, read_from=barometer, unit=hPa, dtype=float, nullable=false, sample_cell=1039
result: 1024
